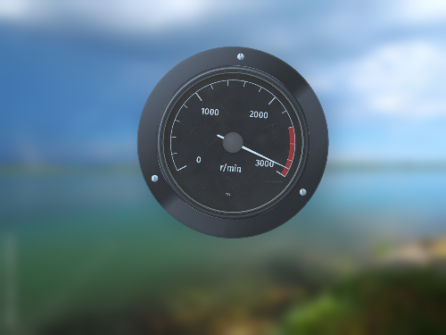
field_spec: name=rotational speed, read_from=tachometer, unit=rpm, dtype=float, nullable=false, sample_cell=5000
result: 2900
